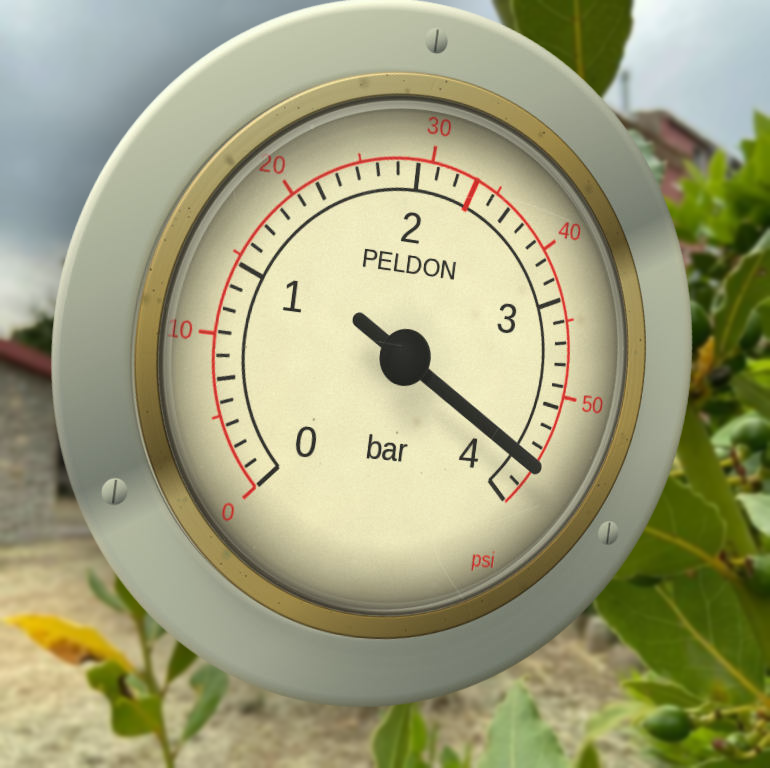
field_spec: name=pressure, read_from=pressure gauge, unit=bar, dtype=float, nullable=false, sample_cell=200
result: 3.8
